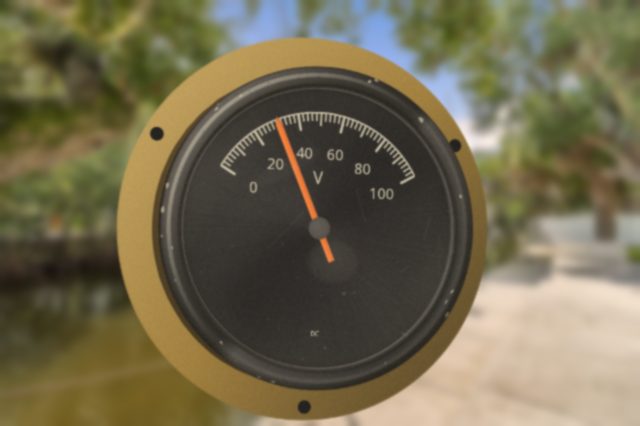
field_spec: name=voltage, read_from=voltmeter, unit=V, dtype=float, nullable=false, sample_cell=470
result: 30
